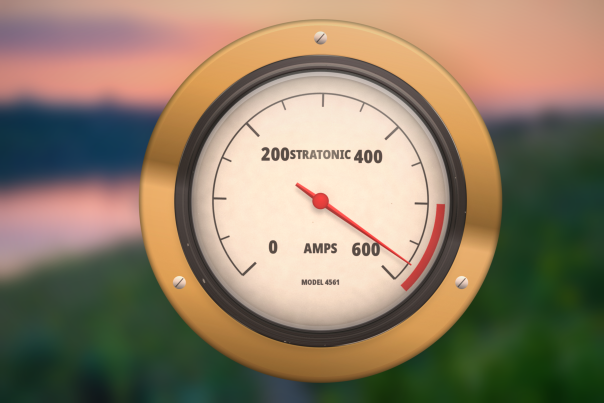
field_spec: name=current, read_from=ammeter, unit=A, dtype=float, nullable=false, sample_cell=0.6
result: 575
